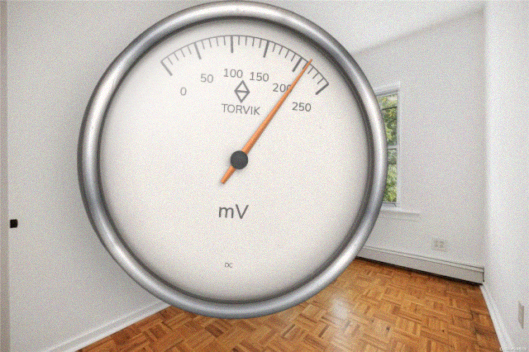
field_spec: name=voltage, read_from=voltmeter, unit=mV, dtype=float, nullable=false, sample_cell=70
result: 210
